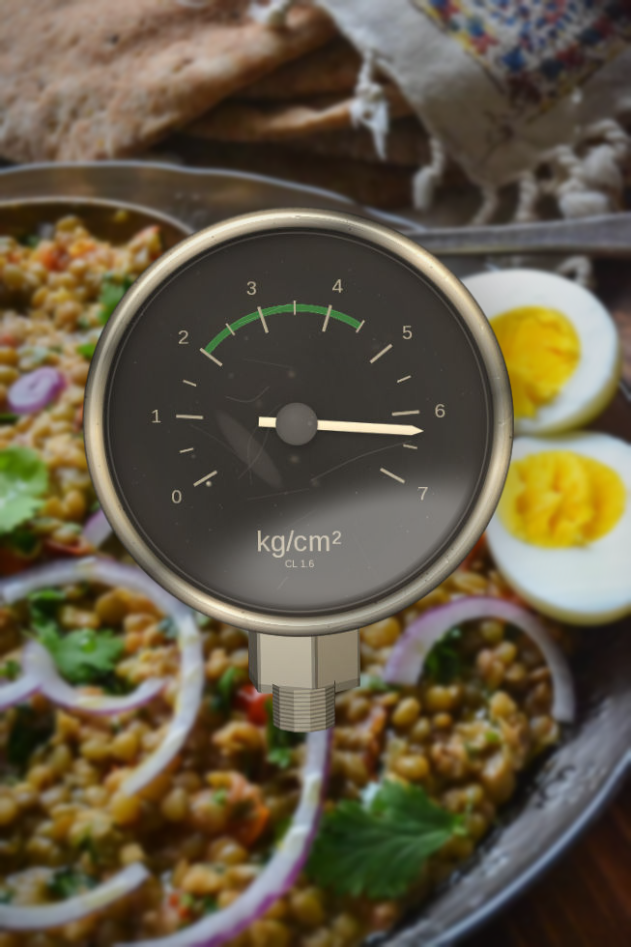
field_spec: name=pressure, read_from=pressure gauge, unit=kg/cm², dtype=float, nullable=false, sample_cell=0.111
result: 6.25
